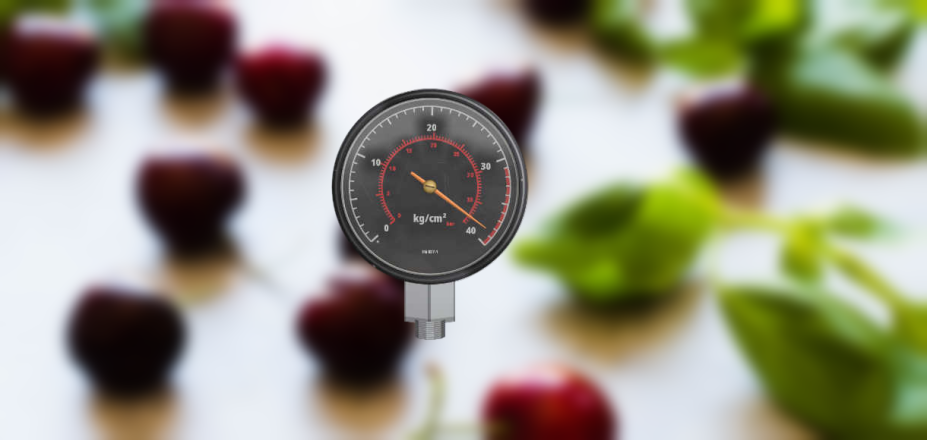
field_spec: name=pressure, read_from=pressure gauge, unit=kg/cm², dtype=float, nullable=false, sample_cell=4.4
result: 38.5
